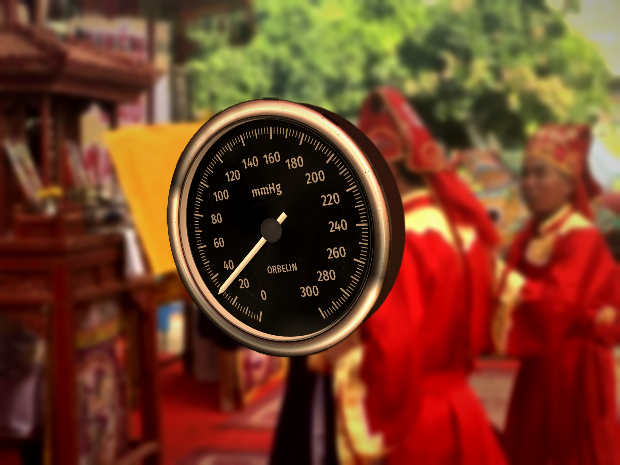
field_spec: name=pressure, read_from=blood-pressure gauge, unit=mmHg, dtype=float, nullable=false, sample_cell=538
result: 30
